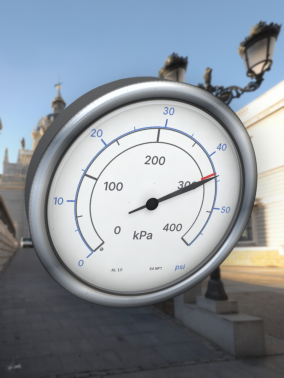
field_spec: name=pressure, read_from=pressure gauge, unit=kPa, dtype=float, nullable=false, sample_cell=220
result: 300
